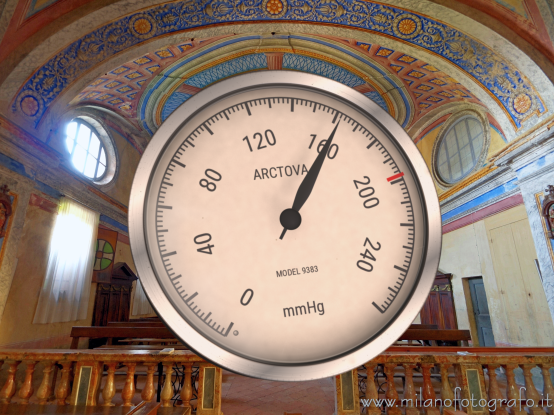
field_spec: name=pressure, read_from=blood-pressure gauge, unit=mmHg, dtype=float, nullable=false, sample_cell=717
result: 162
